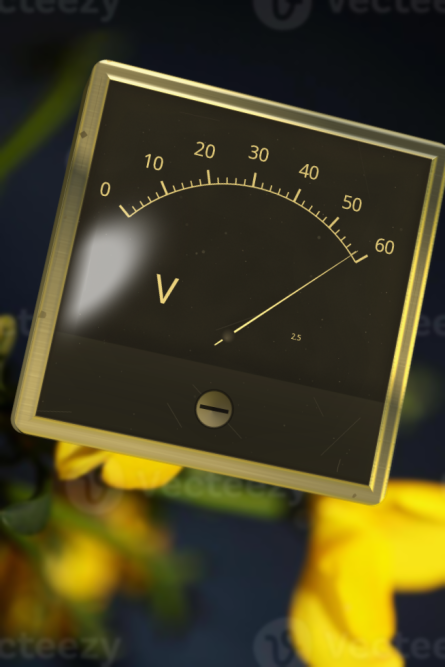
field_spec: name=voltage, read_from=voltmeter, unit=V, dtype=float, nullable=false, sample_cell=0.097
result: 58
